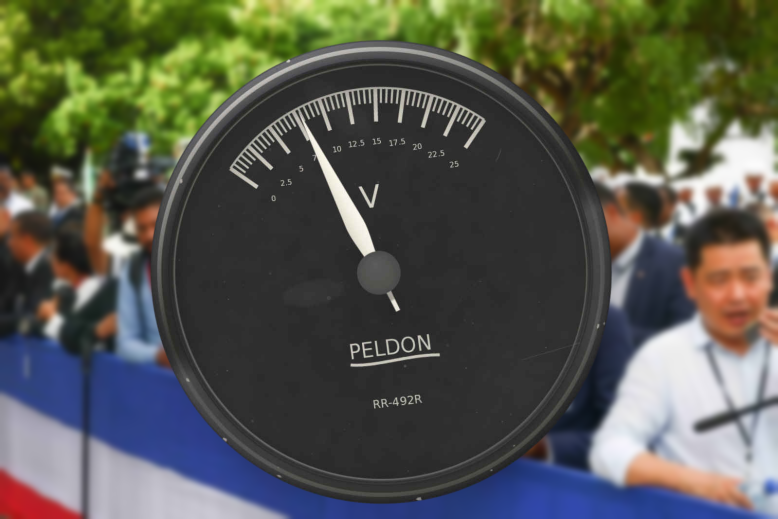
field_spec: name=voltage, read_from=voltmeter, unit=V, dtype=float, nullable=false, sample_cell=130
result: 8
